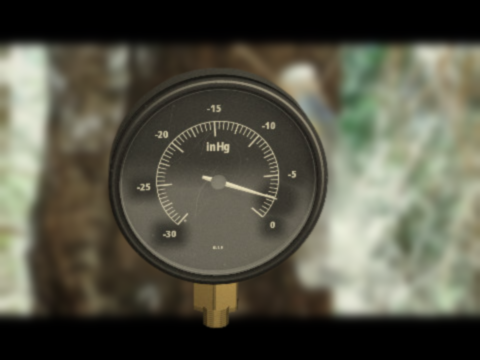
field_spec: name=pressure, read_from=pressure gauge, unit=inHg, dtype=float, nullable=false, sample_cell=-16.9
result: -2.5
